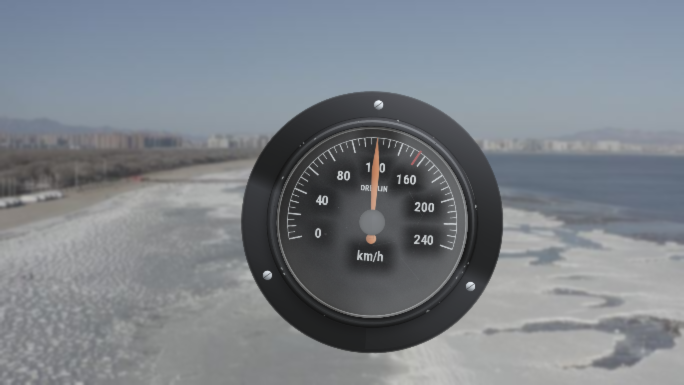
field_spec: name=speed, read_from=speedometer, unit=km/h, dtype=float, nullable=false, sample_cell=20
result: 120
